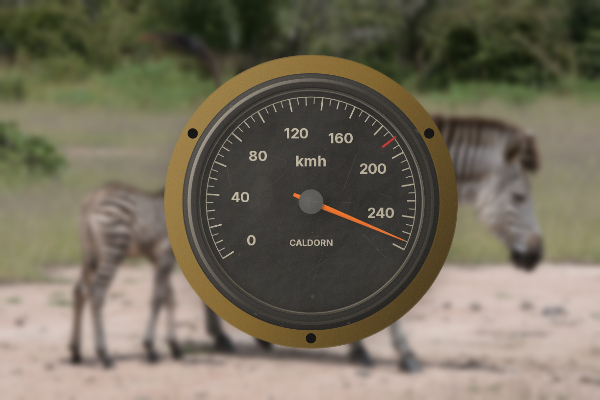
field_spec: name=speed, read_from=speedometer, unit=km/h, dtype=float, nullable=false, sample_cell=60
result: 255
